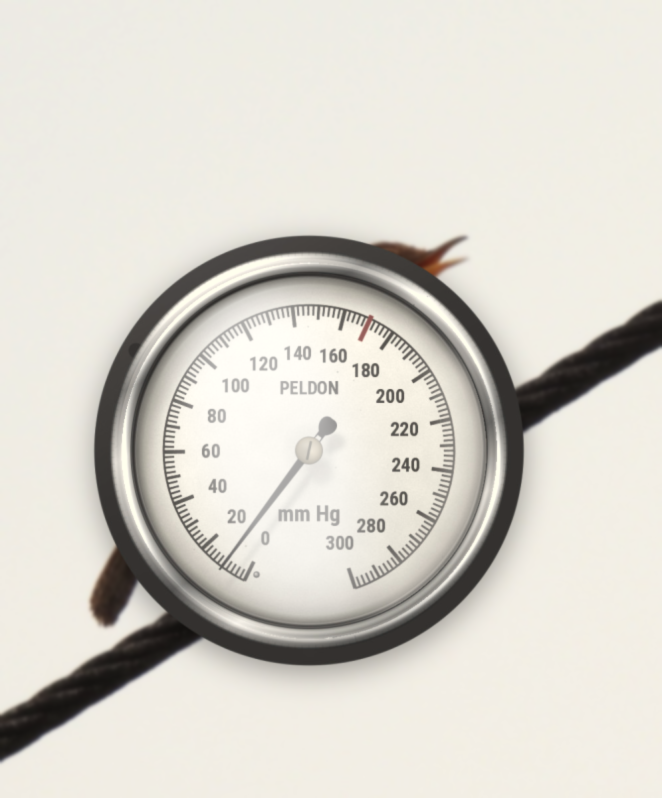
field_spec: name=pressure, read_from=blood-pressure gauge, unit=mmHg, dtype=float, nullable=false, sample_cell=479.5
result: 10
